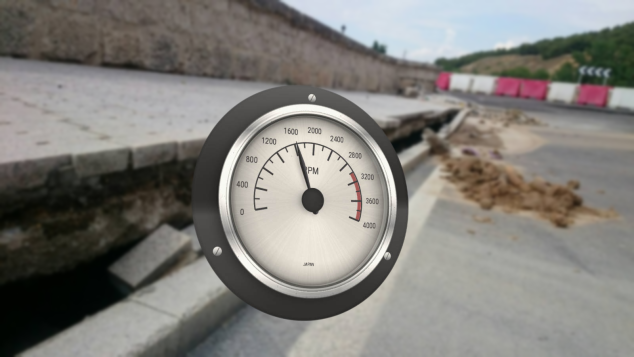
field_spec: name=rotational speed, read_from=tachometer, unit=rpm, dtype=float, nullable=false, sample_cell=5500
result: 1600
